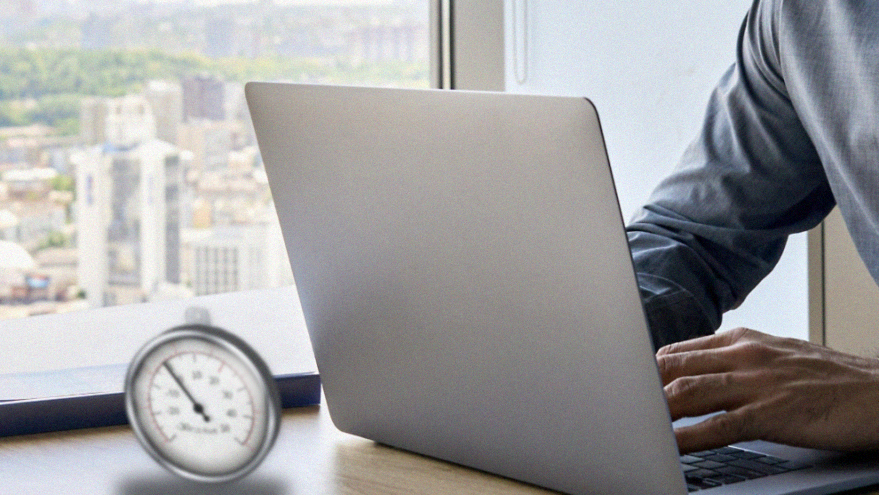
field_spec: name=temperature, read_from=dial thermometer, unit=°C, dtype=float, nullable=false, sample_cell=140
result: 0
